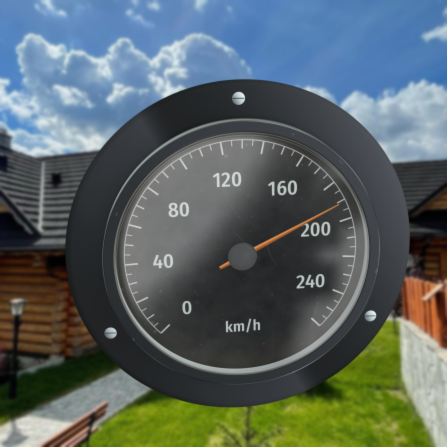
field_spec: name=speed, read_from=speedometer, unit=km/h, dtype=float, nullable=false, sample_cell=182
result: 190
